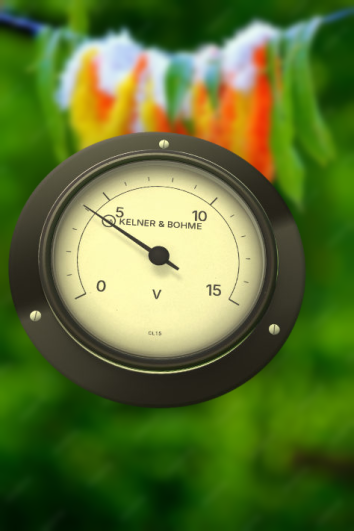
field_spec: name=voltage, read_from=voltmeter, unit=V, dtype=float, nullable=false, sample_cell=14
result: 4
